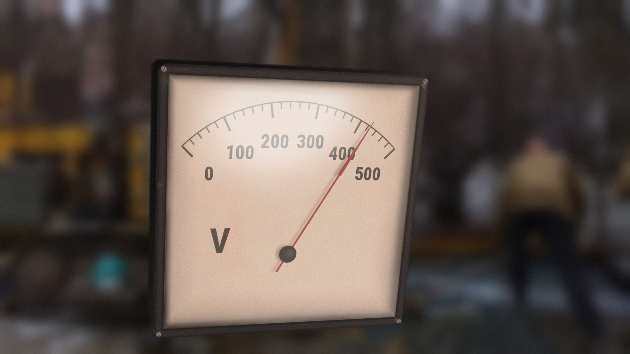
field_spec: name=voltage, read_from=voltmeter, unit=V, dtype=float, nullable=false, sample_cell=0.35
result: 420
